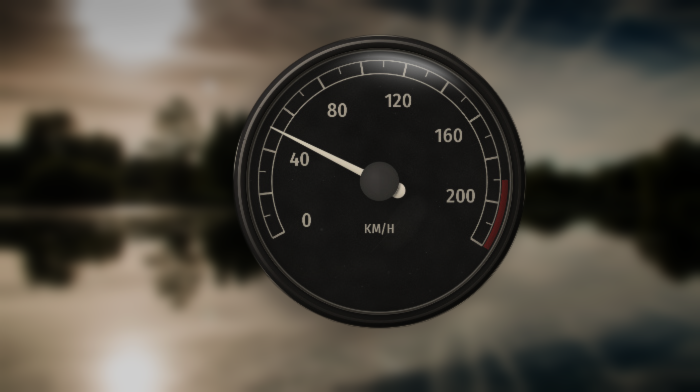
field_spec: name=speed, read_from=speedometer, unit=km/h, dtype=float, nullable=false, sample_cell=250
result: 50
